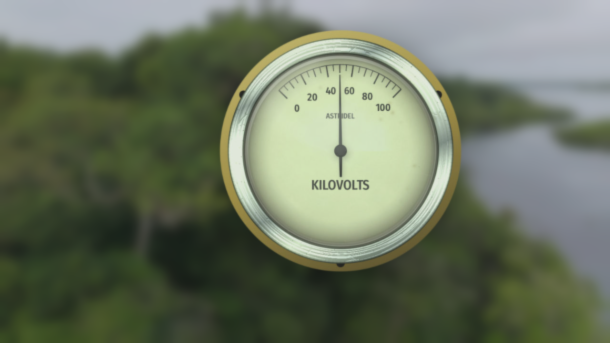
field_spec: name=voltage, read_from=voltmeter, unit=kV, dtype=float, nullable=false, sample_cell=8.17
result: 50
